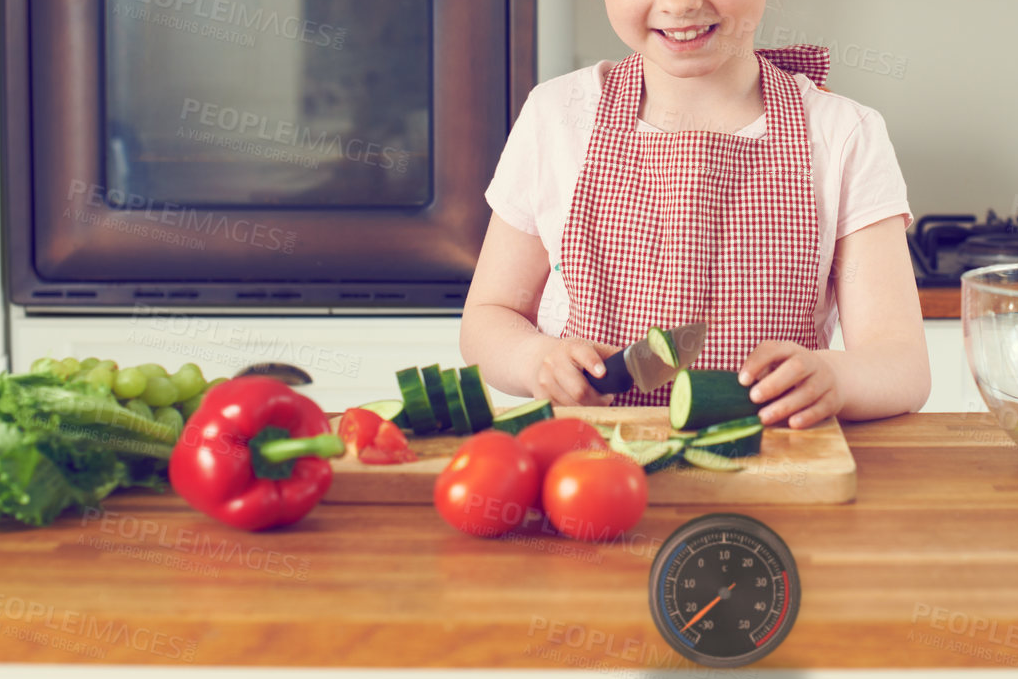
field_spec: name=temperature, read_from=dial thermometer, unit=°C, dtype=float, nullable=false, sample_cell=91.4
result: -25
